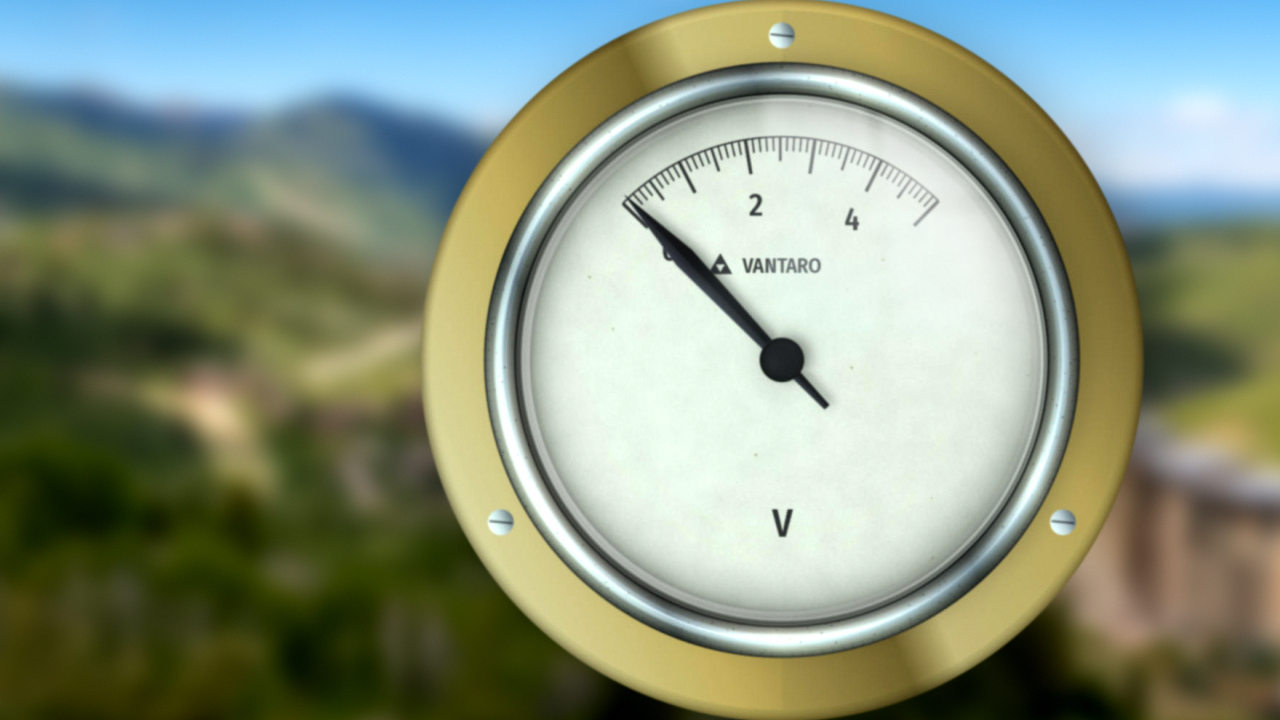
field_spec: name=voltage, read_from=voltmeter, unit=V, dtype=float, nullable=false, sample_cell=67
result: 0.1
